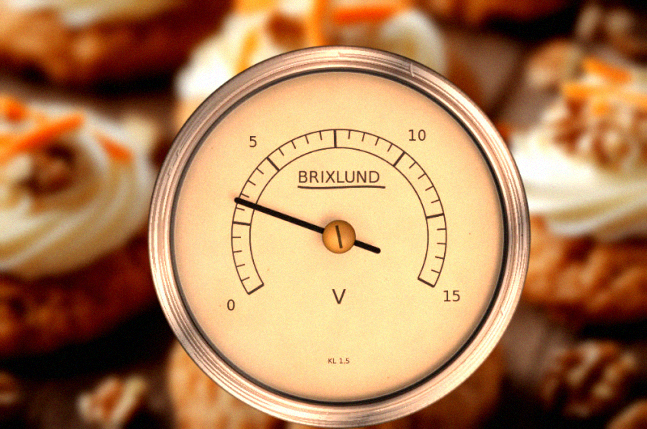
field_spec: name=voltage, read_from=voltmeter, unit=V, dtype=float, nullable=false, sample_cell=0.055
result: 3.25
